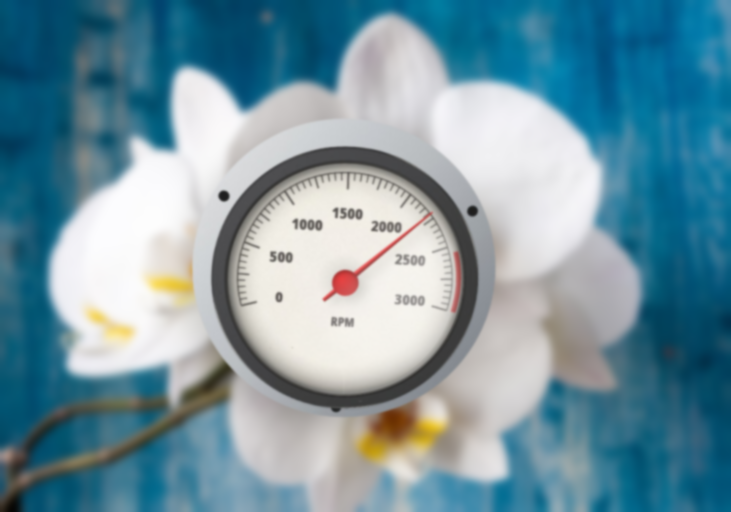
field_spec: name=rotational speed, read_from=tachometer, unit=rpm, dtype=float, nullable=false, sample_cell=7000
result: 2200
